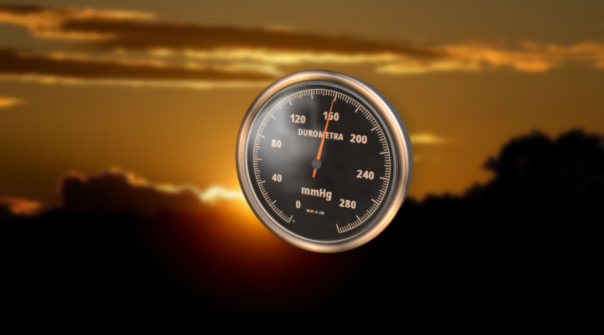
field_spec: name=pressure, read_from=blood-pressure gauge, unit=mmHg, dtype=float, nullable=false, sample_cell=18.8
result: 160
